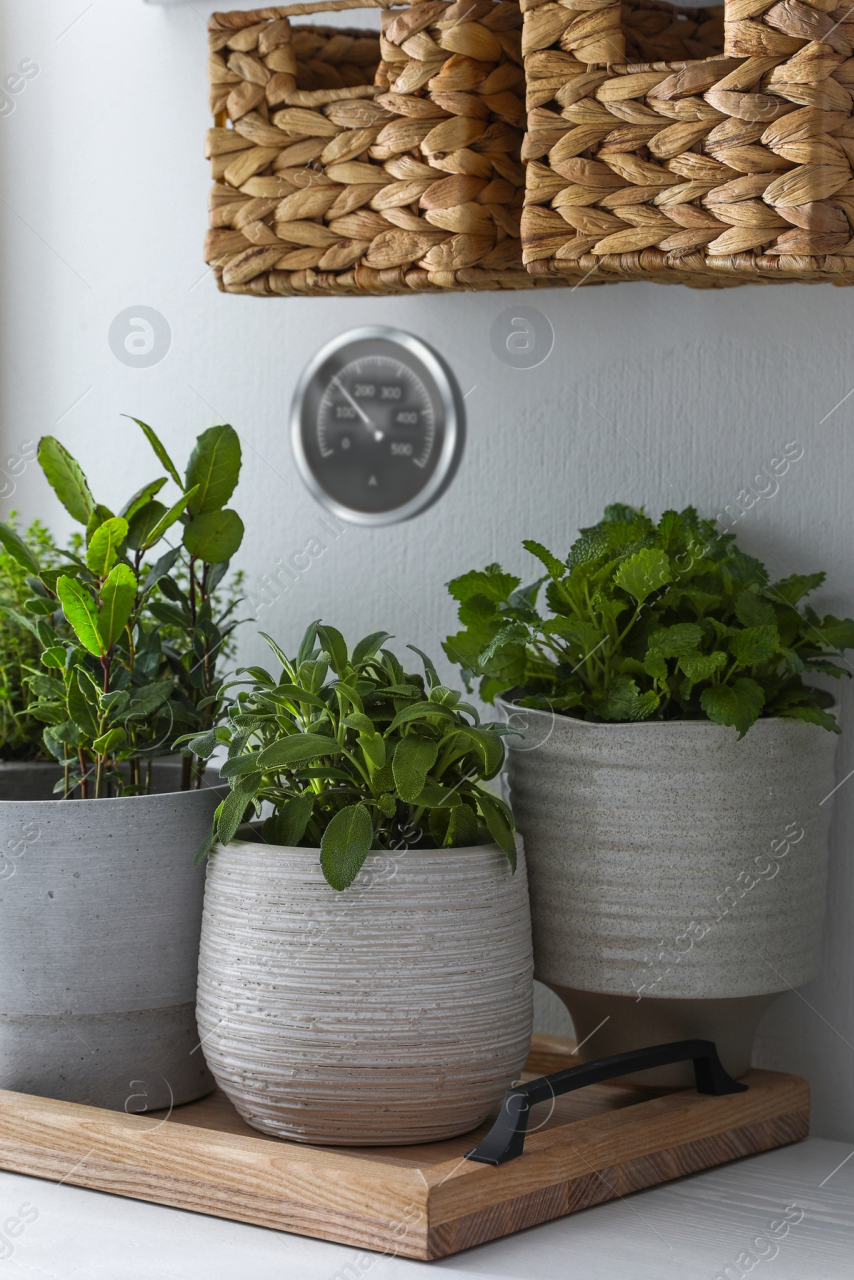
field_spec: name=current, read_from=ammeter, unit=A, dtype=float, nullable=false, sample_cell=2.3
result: 150
